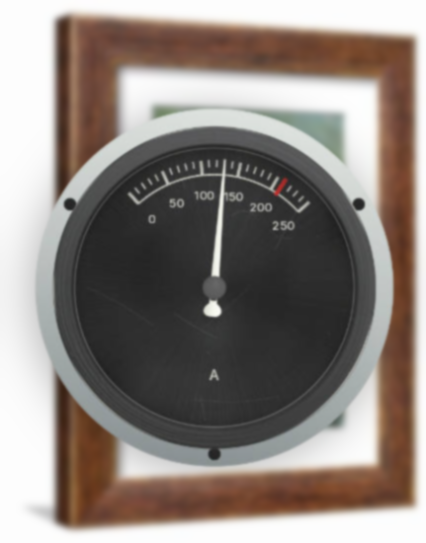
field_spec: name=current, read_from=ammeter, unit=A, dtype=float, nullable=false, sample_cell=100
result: 130
